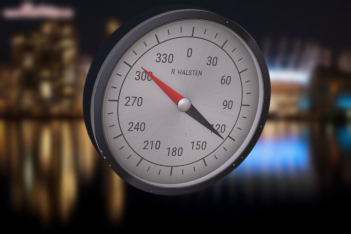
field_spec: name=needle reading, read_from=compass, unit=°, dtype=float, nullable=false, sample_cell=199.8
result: 305
